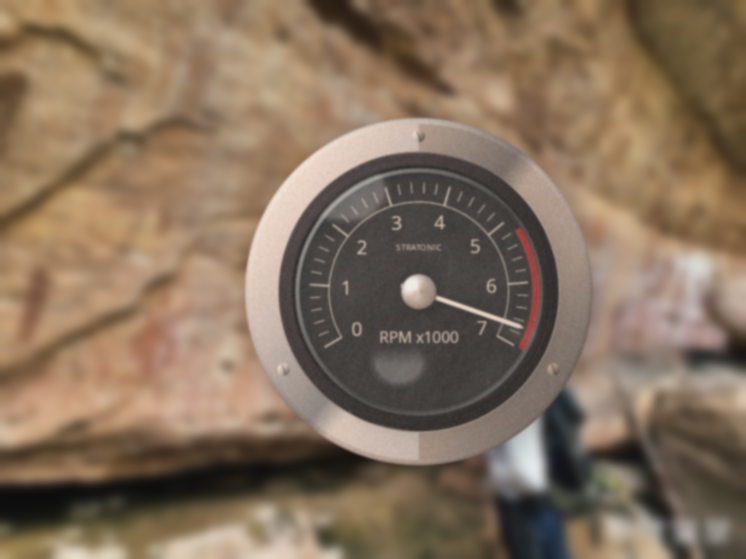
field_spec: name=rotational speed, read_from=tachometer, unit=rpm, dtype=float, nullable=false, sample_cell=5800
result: 6700
